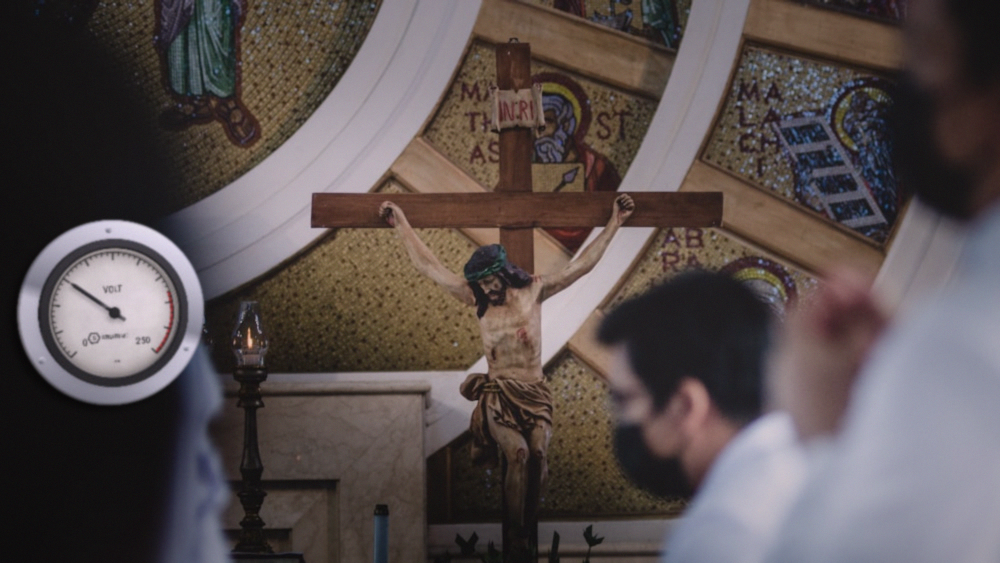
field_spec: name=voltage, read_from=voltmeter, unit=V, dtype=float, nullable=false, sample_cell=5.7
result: 75
